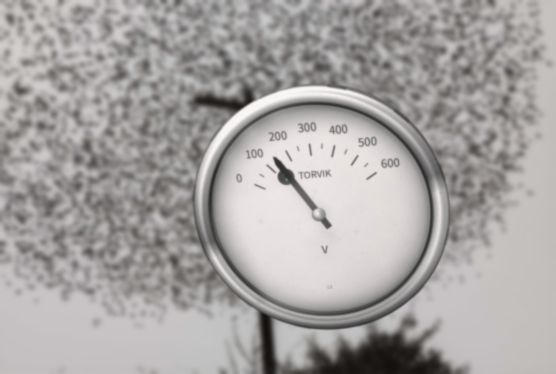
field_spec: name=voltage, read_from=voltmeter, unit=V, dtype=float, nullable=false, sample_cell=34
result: 150
